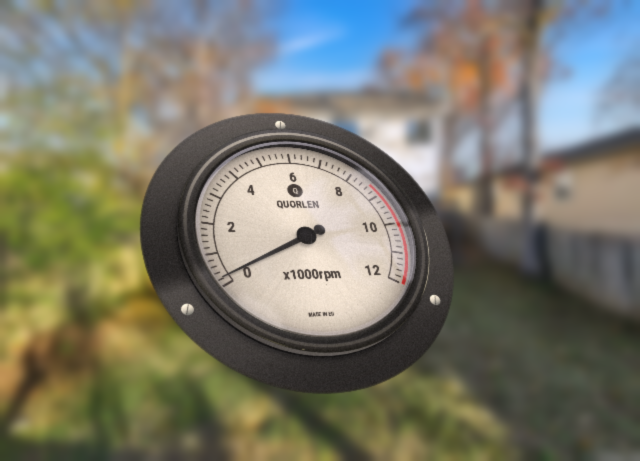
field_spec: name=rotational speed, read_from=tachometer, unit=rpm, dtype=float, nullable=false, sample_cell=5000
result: 200
